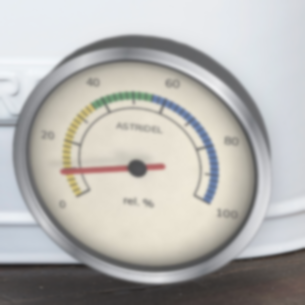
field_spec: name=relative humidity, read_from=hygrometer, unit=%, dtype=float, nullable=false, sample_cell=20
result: 10
